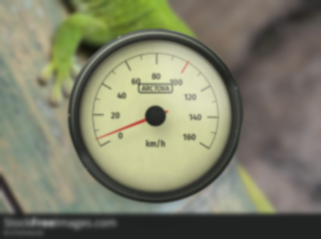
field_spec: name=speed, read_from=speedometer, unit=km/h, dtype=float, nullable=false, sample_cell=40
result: 5
